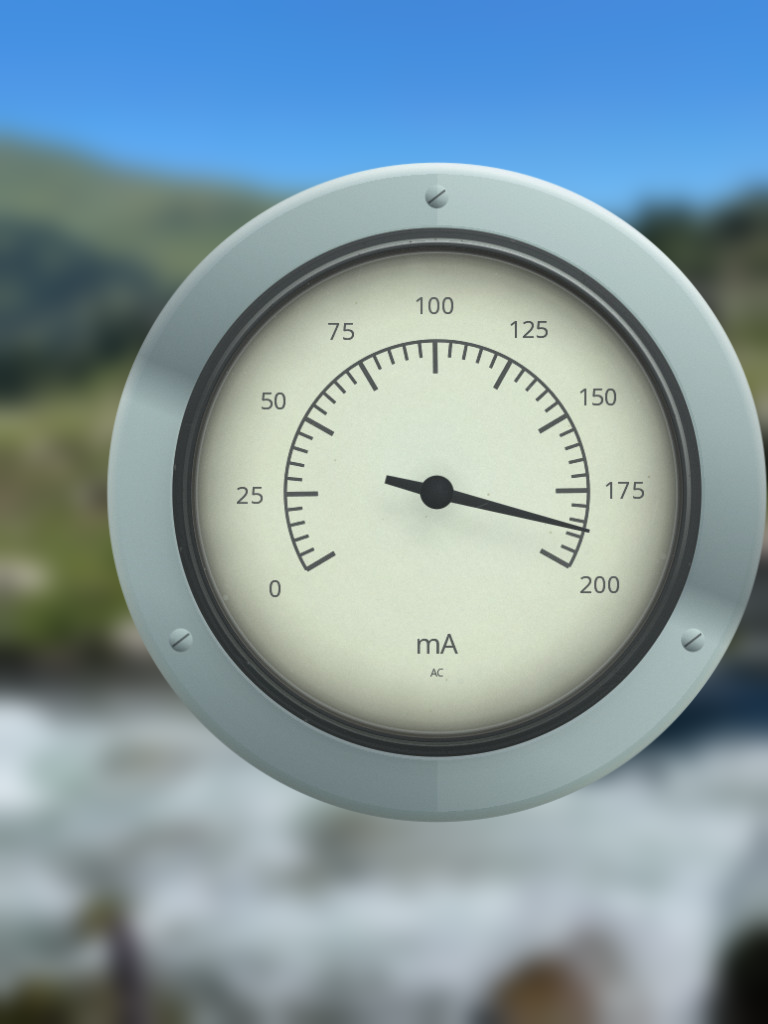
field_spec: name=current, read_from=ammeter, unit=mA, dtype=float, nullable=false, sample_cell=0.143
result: 187.5
